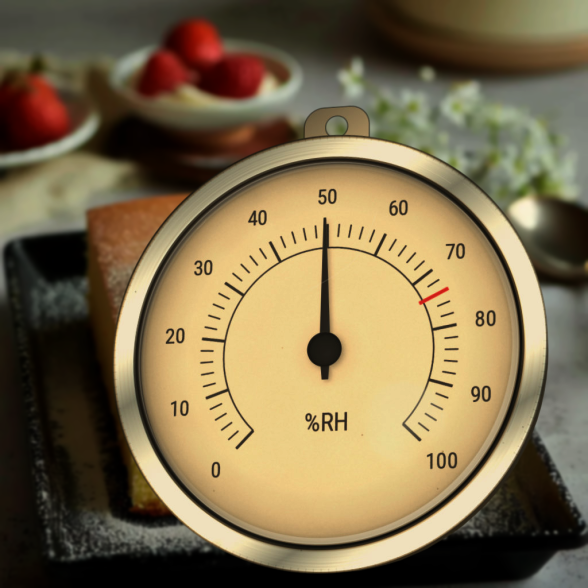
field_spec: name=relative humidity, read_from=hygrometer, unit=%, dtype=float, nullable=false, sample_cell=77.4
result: 50
